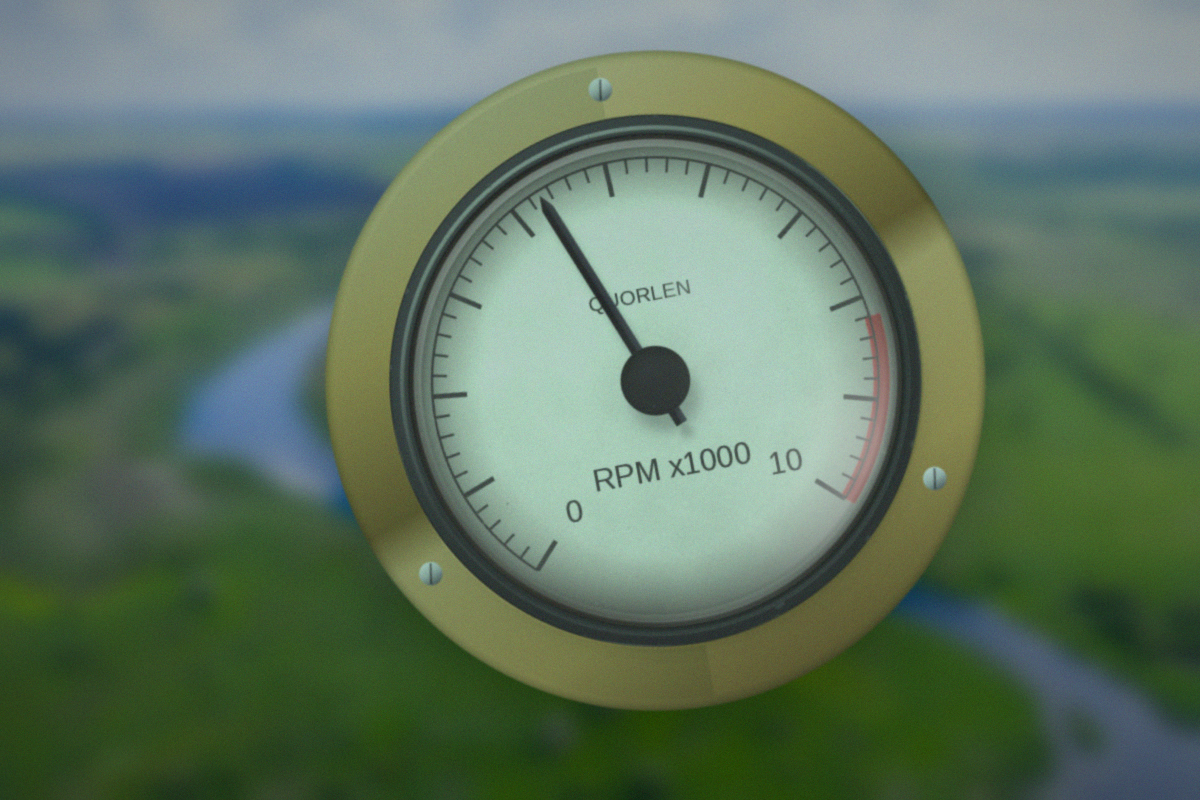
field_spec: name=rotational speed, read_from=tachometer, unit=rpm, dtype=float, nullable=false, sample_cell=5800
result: 4300
